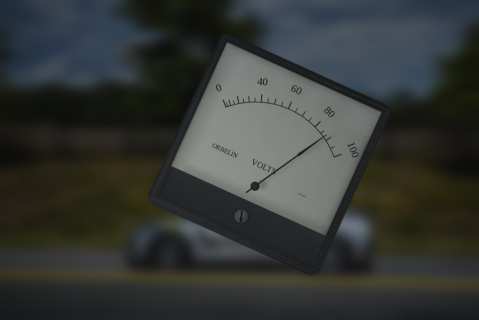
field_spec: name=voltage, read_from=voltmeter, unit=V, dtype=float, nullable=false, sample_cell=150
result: 87.5
